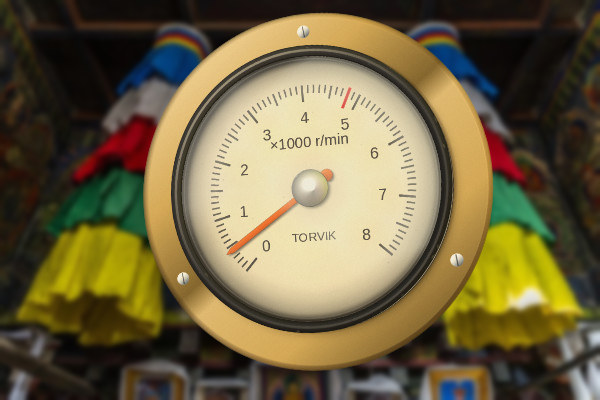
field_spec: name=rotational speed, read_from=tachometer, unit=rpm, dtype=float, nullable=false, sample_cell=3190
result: 400
